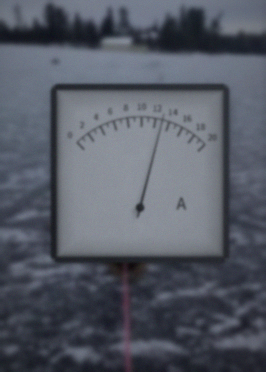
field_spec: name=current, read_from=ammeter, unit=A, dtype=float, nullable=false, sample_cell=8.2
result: 13
